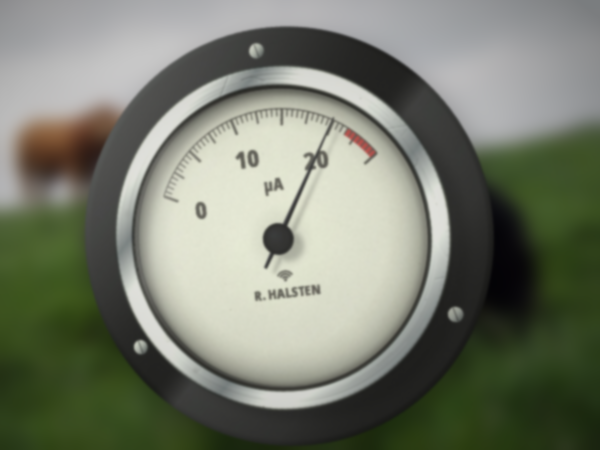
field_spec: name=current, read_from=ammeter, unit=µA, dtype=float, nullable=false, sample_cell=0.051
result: 20
